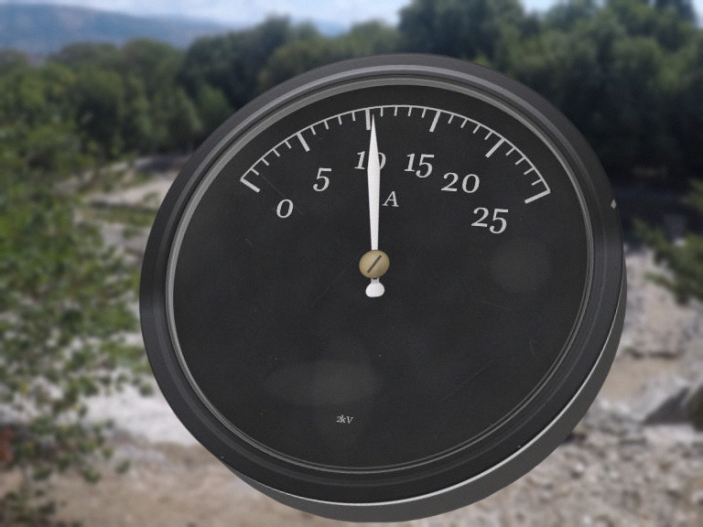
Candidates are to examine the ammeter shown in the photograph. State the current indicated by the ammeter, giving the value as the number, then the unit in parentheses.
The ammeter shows 10.5 (A)
